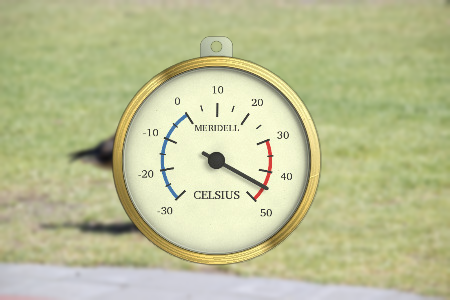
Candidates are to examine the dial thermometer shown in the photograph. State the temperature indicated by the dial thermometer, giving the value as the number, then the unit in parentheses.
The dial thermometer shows 45 (°C)
